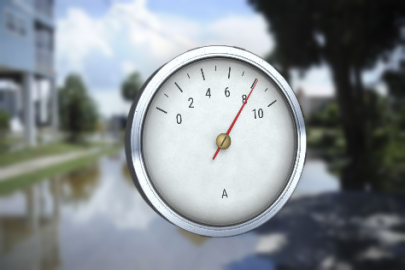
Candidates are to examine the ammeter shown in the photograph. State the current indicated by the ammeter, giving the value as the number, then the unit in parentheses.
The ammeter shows 8 (A)
